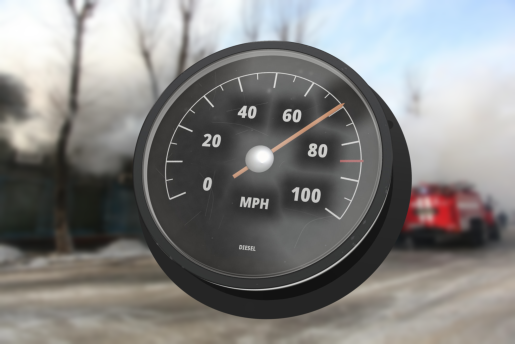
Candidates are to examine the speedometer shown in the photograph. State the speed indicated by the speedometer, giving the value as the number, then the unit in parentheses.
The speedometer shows 70 (mph)
